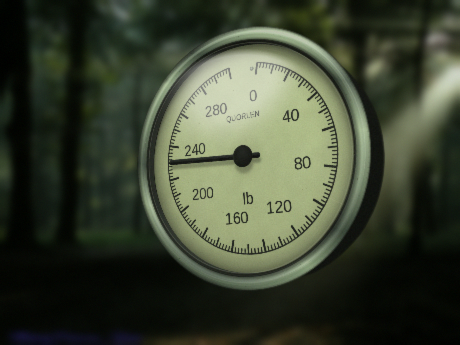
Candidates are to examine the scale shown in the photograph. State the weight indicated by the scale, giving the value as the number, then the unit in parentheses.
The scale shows 230 (lb)
